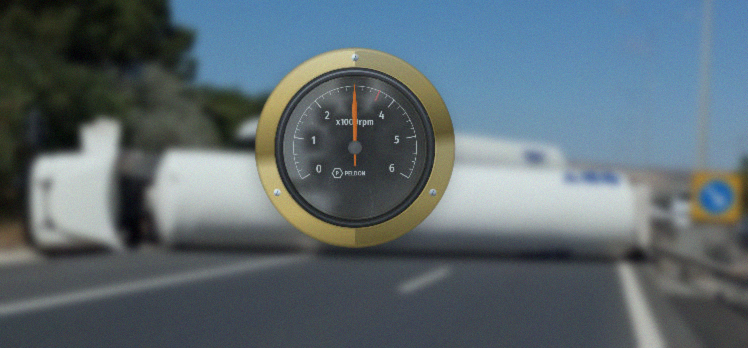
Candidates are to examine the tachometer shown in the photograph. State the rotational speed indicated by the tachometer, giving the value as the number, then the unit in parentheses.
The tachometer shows 3000 (rpm)
